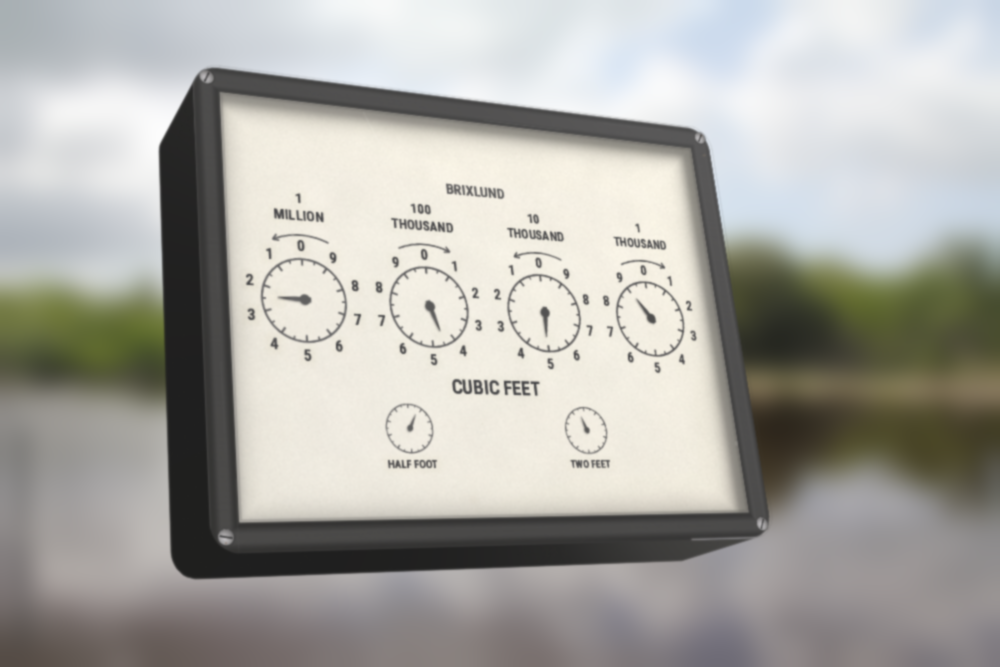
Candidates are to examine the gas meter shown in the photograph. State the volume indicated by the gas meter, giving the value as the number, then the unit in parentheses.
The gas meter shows 244900 (ft³)
